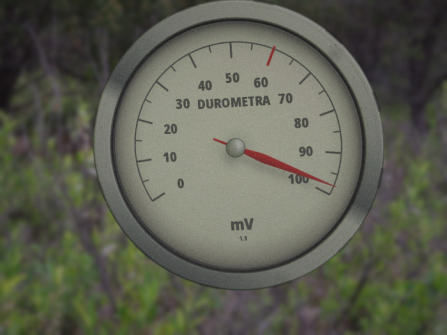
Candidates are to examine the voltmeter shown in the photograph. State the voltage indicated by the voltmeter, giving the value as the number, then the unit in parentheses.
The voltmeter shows 97.5 (mV)
